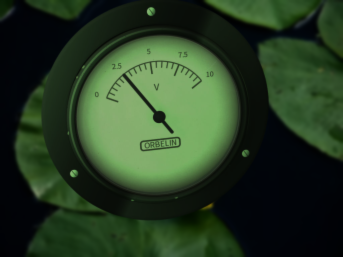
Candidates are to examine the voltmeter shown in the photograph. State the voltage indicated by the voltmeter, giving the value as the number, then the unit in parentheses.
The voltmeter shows 2.5 (V)
